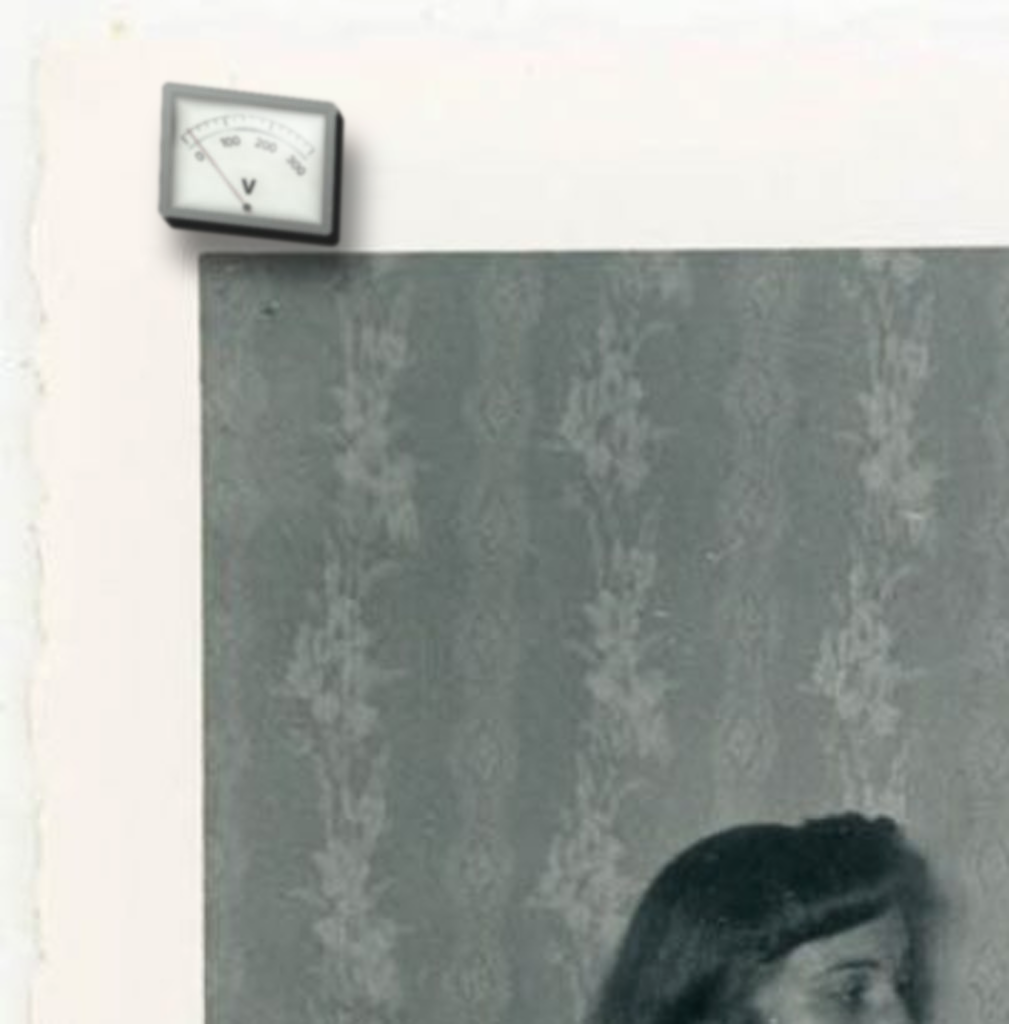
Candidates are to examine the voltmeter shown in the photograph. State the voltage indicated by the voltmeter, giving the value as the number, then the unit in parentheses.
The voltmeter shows 20 (V)
